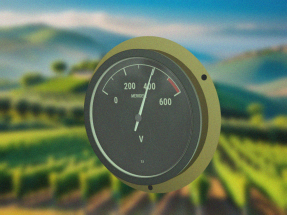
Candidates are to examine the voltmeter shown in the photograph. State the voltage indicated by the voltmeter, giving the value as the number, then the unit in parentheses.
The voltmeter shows 400 (V)
